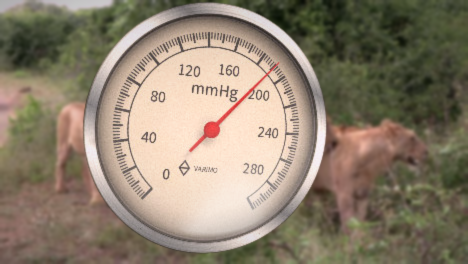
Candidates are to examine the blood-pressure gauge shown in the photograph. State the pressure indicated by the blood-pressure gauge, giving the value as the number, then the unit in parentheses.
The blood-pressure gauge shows 190 (mmHg)
